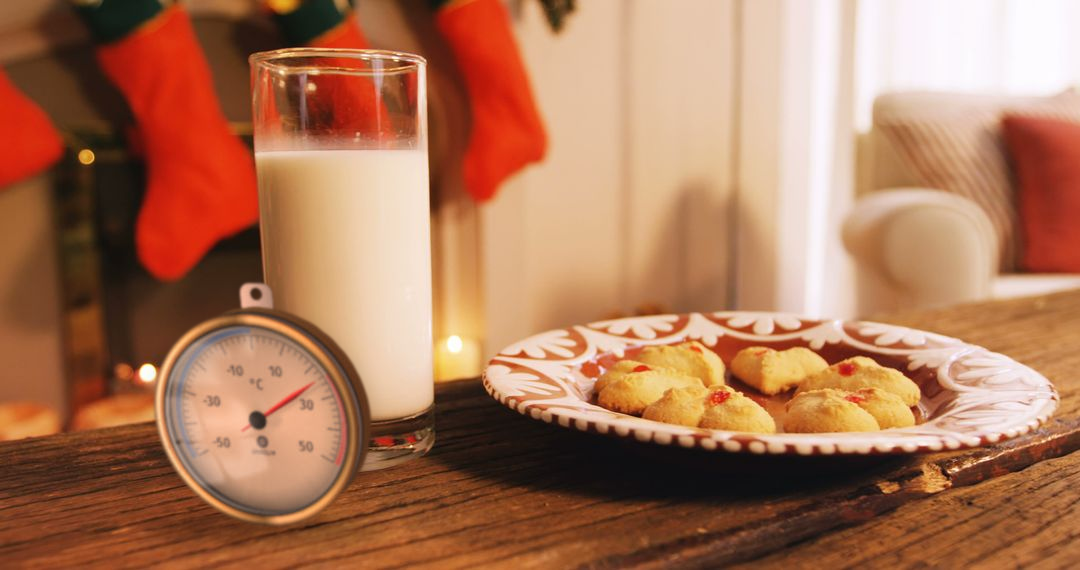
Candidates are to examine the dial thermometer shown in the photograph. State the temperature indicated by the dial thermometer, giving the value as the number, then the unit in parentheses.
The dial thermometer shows 24 (°C)
